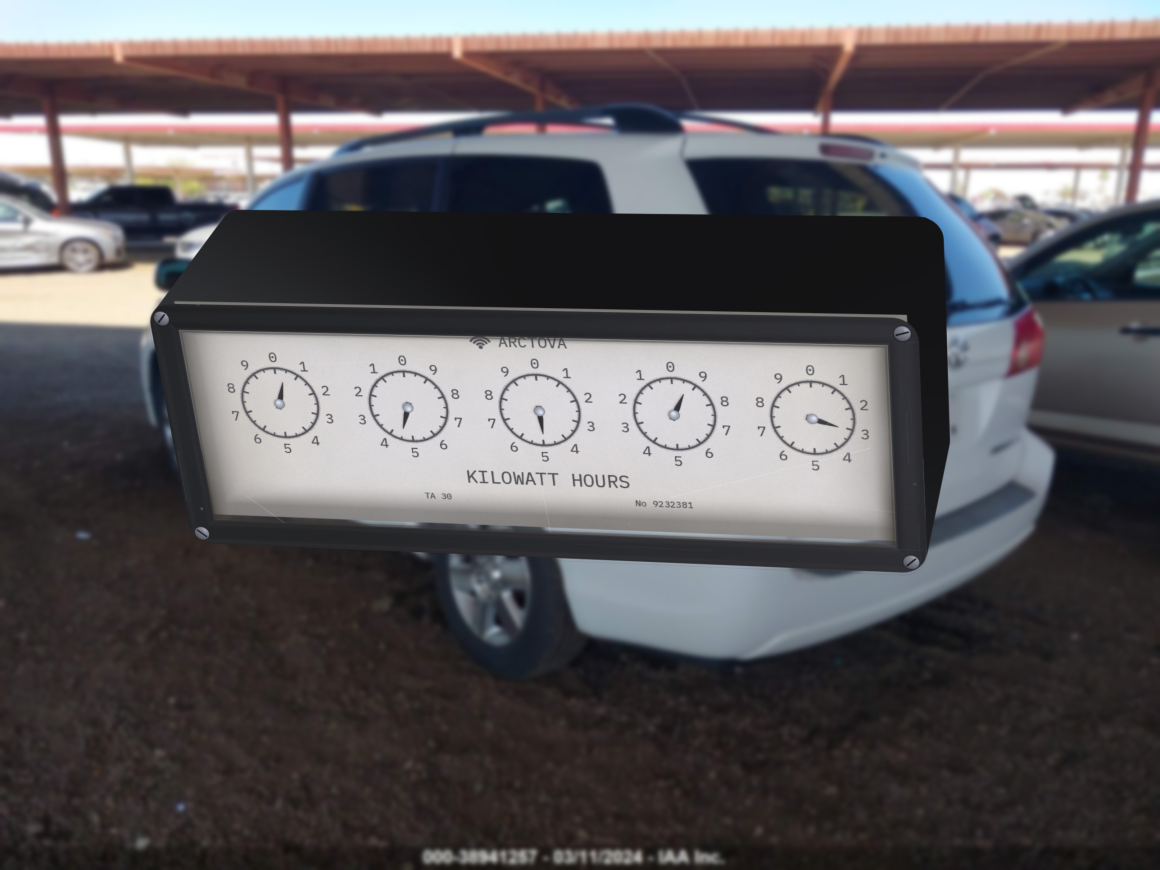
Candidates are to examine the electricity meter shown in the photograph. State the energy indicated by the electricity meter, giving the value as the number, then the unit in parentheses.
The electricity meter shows 4493 (kWh)
